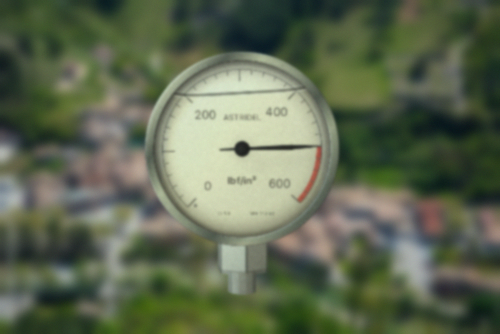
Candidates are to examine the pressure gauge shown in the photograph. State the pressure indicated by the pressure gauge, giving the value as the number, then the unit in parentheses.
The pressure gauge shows 500 (psi)
